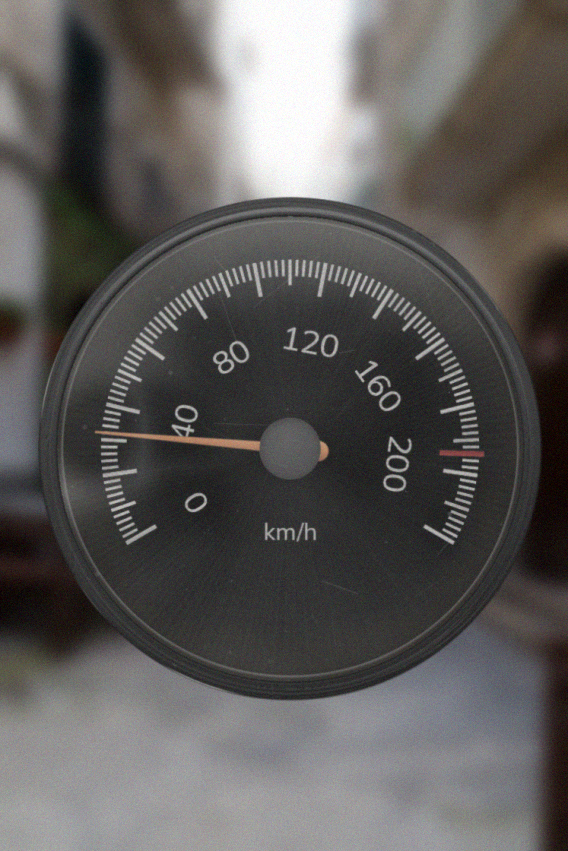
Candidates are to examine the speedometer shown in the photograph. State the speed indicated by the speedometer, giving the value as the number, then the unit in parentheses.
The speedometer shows 32 (km/h)
